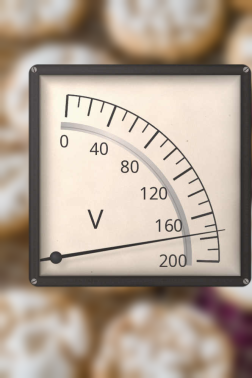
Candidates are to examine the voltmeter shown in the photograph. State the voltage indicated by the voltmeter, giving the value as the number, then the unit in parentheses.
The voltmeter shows 175 (V)
